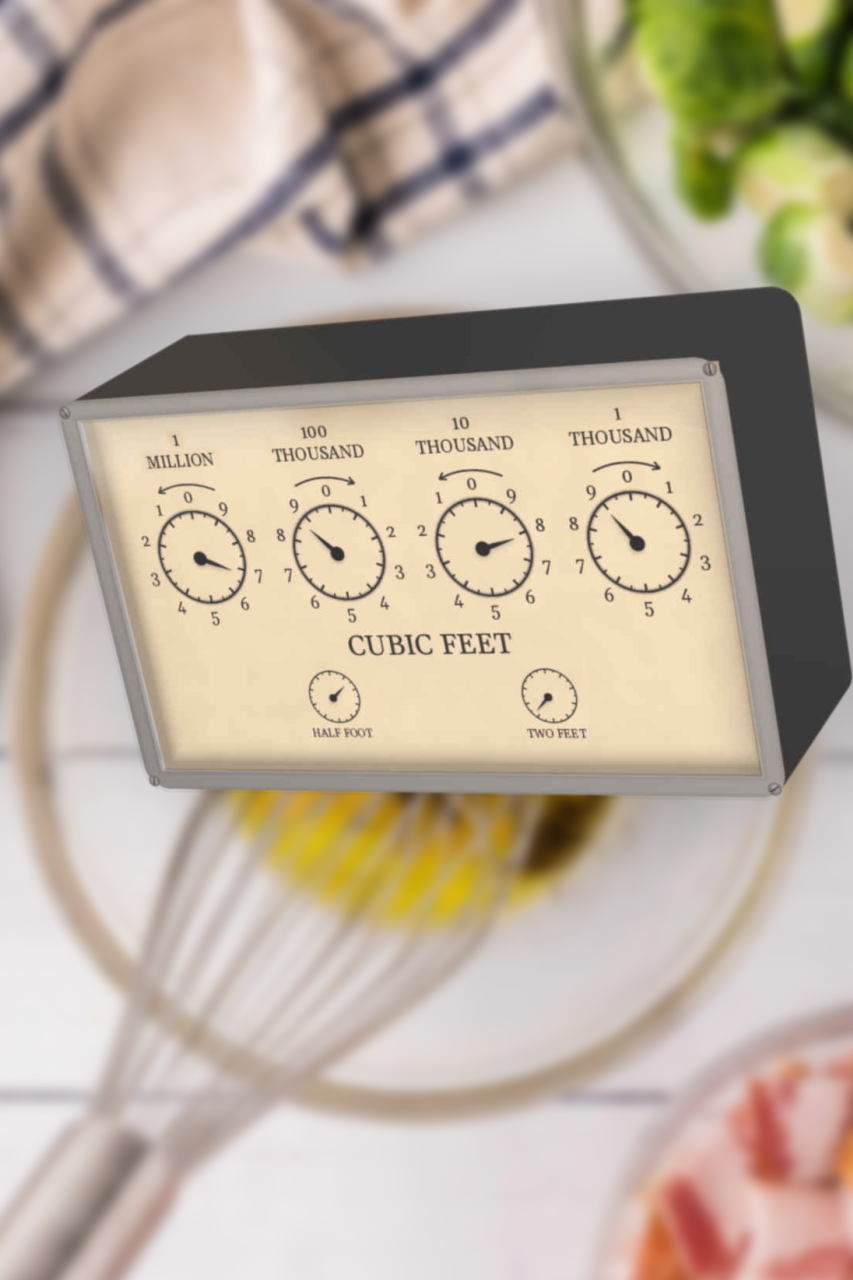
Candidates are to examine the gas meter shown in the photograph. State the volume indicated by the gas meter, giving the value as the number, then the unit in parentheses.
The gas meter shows 687900 (ft³)
